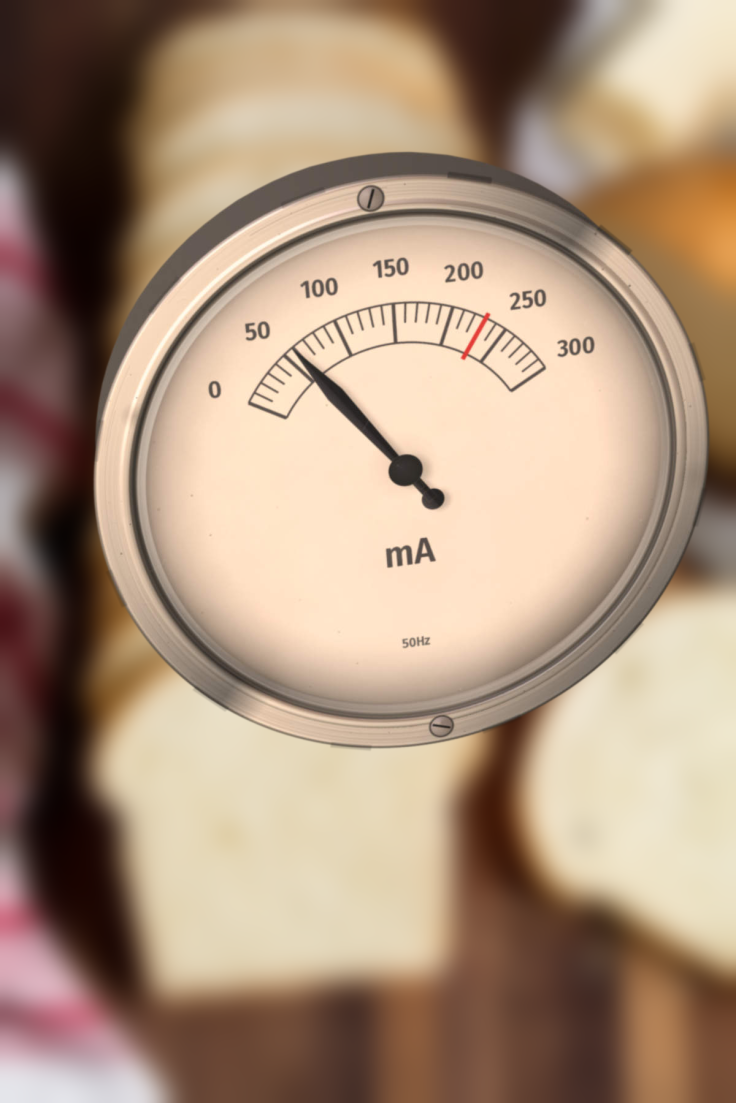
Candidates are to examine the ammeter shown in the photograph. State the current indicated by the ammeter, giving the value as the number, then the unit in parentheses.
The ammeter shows 60 (mA)
